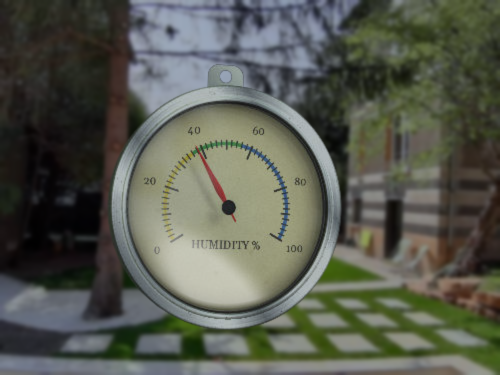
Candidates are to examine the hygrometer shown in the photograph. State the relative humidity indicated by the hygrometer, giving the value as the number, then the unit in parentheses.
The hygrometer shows 38 (%)
